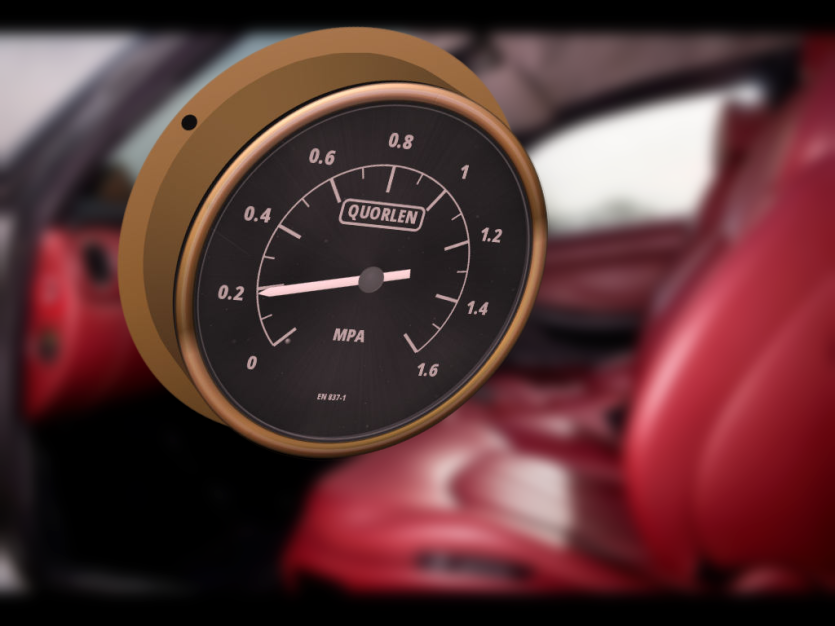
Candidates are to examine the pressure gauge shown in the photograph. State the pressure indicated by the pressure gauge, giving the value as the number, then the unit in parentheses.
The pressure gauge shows 0.2 (MPa)
